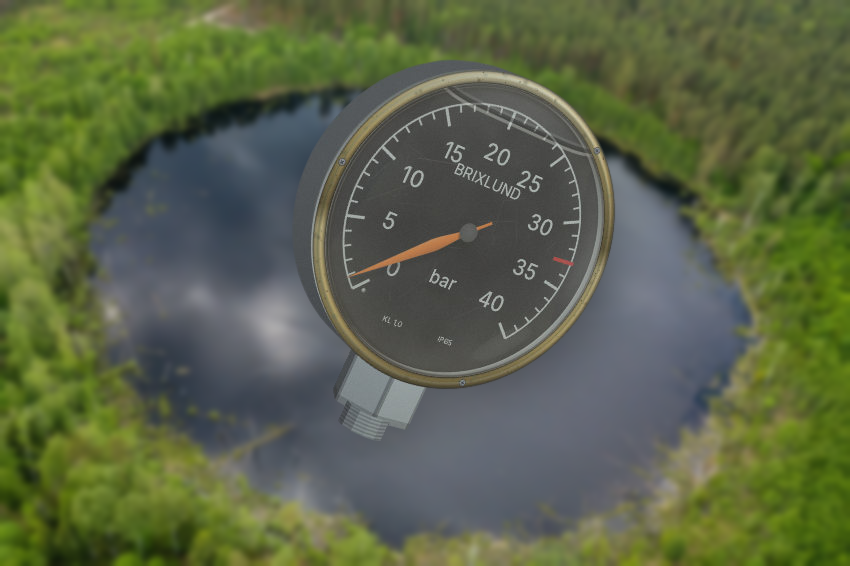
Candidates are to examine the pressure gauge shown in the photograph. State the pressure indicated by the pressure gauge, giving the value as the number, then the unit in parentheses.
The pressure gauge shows 1 (bar)
